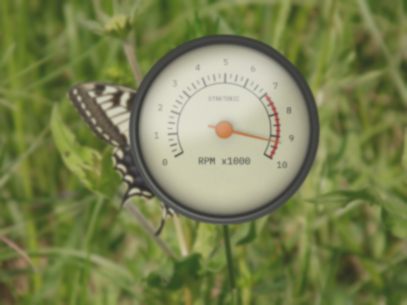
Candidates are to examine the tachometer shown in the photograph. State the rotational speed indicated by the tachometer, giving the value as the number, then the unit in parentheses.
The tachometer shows 9250 (rpm)
